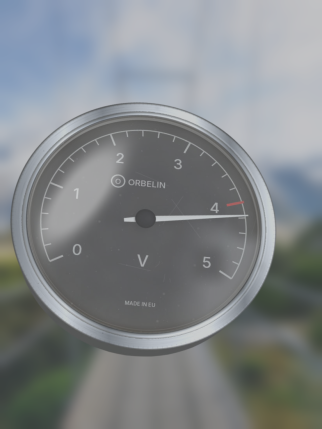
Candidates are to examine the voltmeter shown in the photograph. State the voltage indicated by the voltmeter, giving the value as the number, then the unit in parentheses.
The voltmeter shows 4.2 (V)
